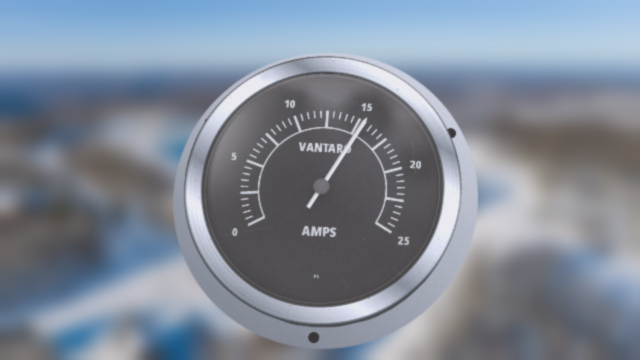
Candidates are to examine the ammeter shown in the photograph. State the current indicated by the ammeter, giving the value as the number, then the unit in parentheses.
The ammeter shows 15.5 (A)
